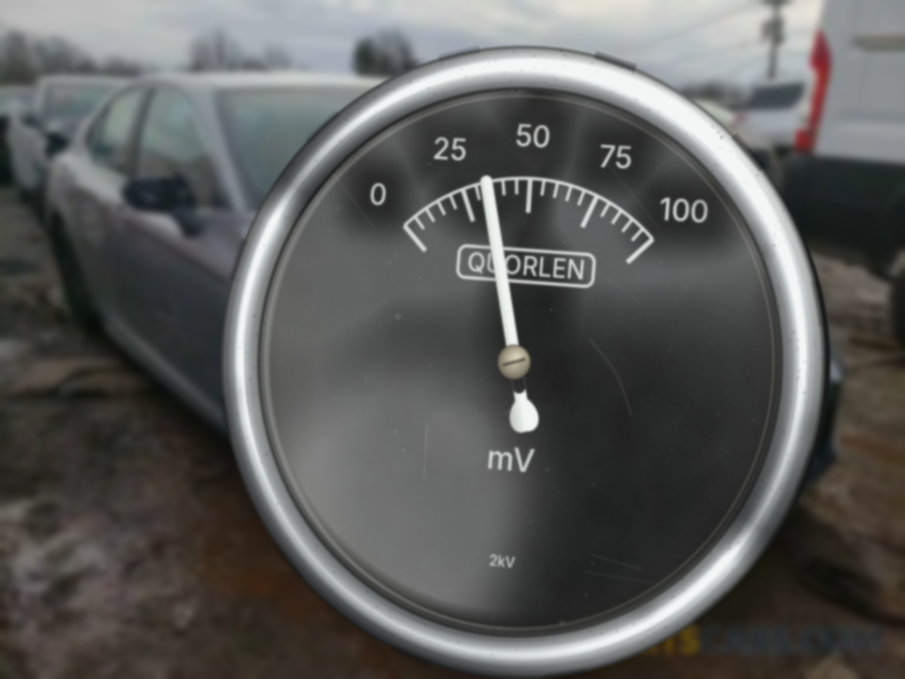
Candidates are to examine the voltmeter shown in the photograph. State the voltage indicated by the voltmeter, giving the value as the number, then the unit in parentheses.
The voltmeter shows 35 (mV)
